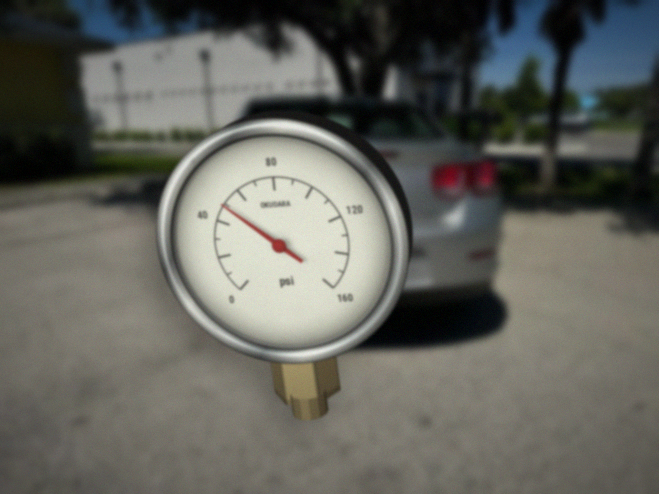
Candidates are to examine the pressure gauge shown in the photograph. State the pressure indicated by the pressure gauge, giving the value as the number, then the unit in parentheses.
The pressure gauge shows 50 (psi)
